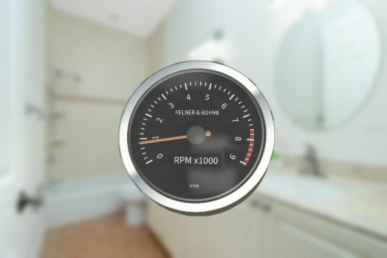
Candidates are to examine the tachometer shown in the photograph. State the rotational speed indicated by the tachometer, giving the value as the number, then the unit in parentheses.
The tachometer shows 800 (rpm)
